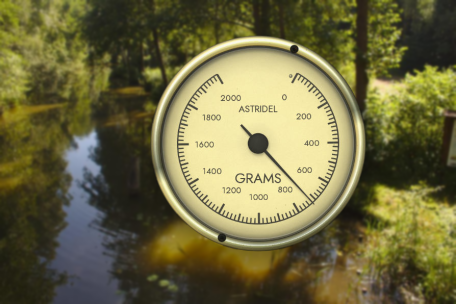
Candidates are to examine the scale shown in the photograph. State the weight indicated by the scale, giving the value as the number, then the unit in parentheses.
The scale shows 720 (g)
